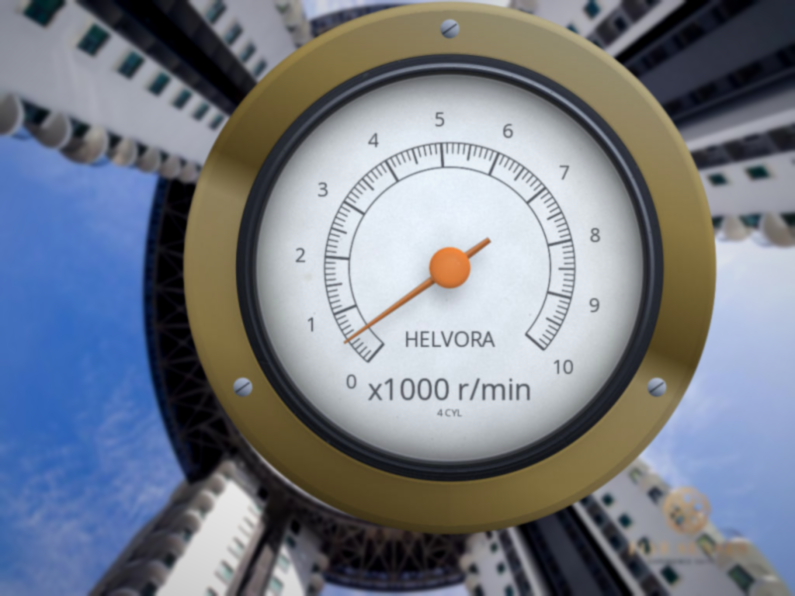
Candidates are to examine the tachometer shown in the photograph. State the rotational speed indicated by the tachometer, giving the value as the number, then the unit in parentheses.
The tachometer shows 500 (rpm)
